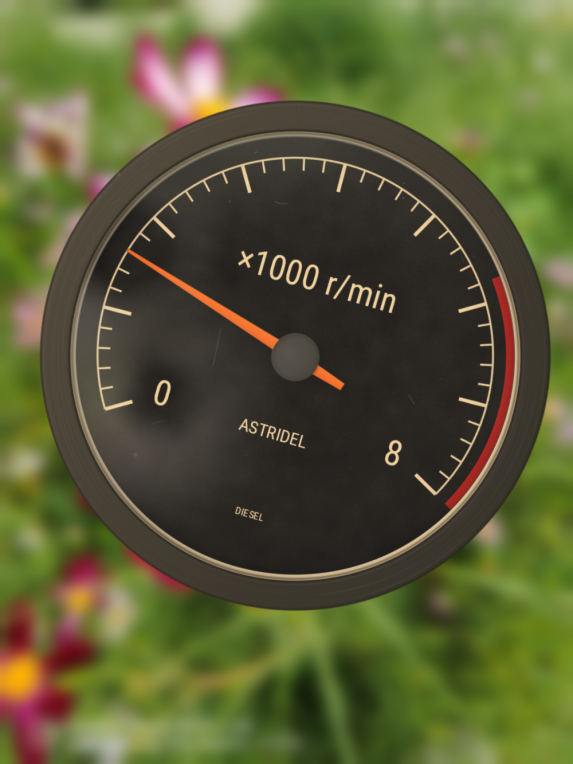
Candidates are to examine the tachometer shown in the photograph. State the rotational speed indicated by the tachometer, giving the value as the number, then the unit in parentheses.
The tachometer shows 1600 (rpm)
